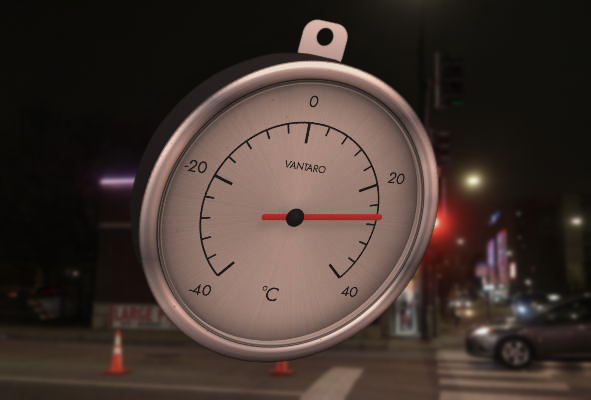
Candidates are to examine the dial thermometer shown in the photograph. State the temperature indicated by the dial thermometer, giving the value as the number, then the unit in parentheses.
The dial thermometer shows 26 (°C)
